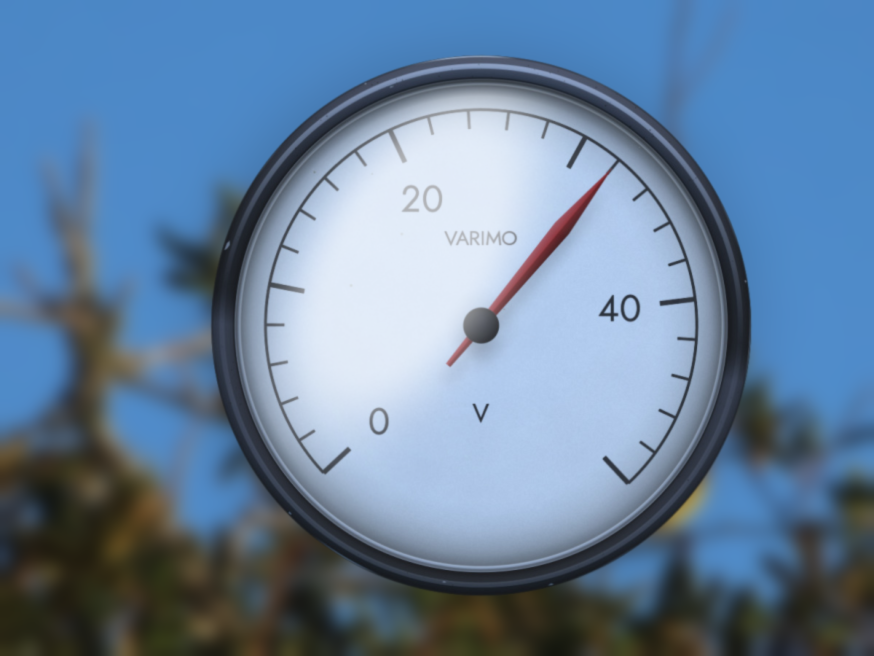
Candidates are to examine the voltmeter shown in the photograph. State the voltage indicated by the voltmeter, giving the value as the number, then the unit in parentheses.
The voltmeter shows 32 (V)
